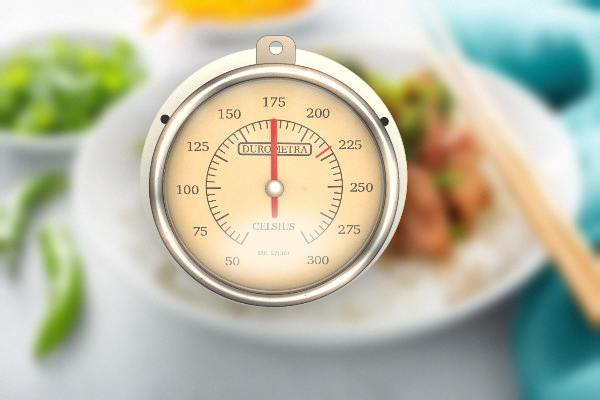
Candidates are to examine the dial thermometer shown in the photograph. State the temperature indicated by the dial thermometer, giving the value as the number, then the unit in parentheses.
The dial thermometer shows 175 (°C)
